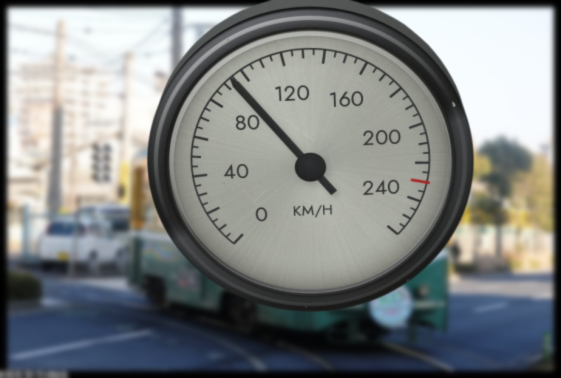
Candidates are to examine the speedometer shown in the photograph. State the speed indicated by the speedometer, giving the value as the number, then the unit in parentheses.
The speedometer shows 95 (km/h)
